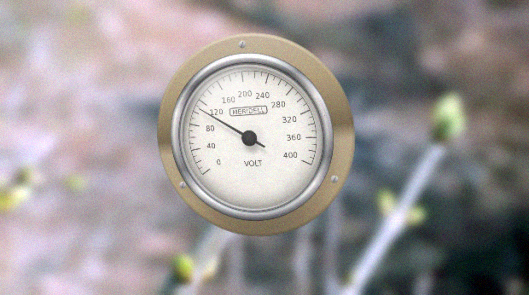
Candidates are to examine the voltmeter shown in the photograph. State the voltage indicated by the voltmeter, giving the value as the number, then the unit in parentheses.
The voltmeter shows 110 (V)
